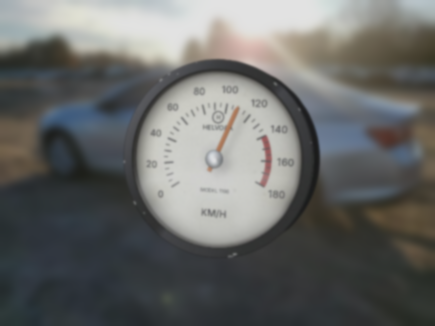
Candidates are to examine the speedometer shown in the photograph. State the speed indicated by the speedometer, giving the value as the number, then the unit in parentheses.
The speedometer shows 110 (km/h)
